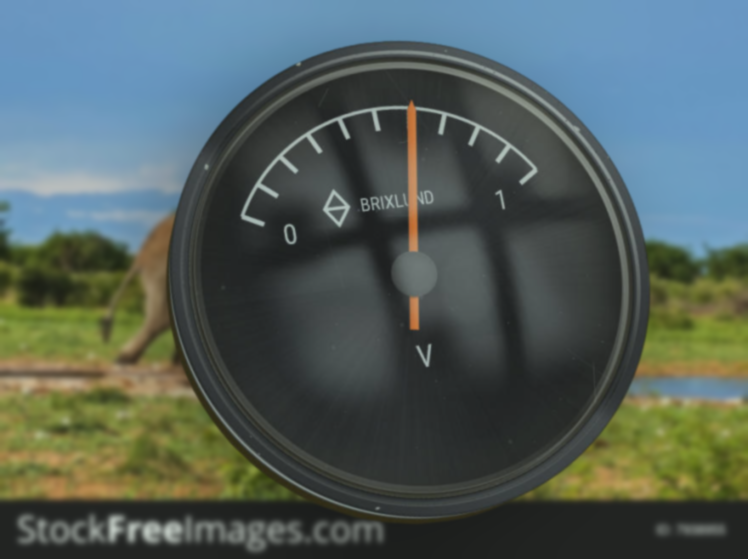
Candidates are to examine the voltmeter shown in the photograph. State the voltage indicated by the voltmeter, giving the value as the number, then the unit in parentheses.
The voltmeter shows 0.6 (V)
